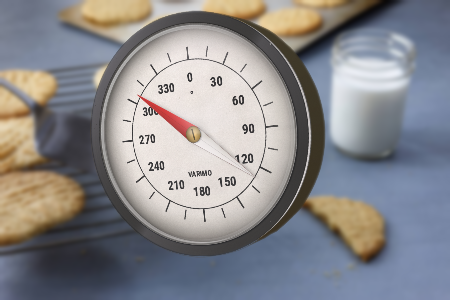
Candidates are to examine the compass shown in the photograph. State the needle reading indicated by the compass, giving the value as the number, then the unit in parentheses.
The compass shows 307.5 (°)
